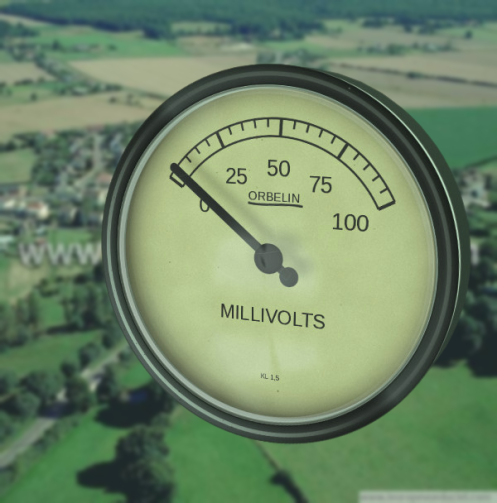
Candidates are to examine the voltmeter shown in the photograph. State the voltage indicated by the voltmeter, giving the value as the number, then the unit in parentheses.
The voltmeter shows 5 (mV)
